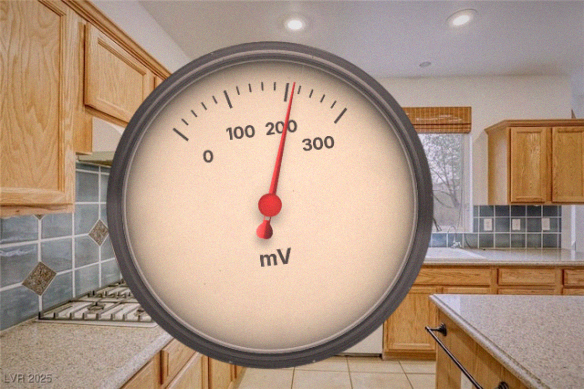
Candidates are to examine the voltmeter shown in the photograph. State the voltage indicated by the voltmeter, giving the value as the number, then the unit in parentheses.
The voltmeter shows 210 (mV)
